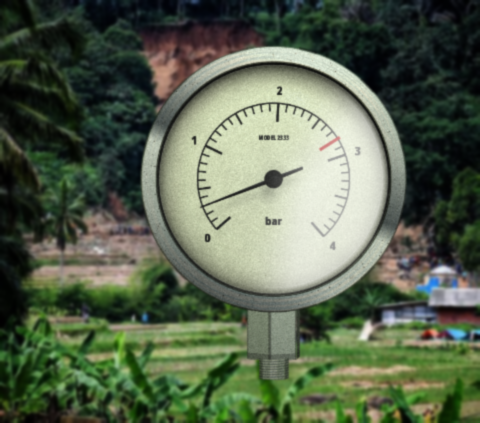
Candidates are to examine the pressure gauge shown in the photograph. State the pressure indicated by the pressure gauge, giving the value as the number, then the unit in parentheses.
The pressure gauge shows 0.3 (bar)
